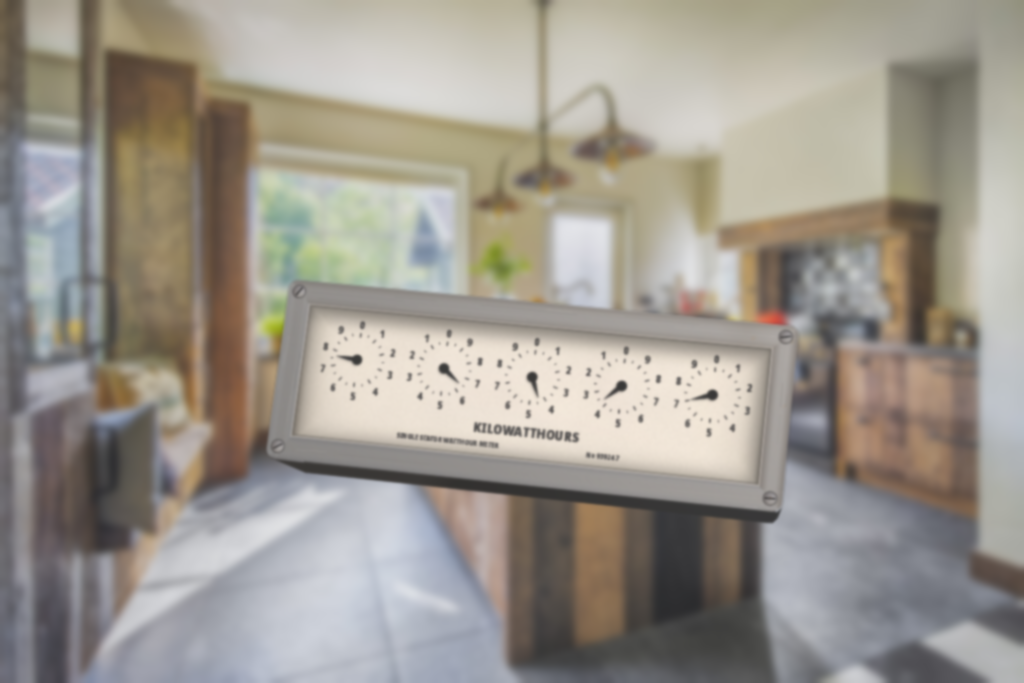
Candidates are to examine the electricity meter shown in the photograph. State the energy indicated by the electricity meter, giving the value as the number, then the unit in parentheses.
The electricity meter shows 76437 (kWh)
